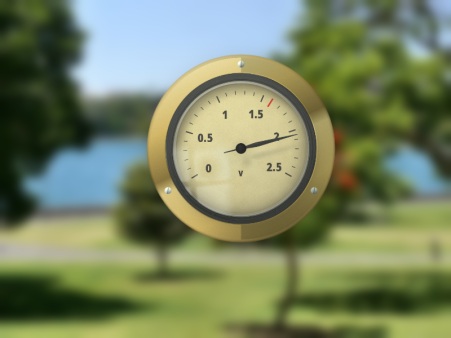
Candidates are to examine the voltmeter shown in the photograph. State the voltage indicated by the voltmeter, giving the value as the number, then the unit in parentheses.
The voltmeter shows 2.05 (V)
